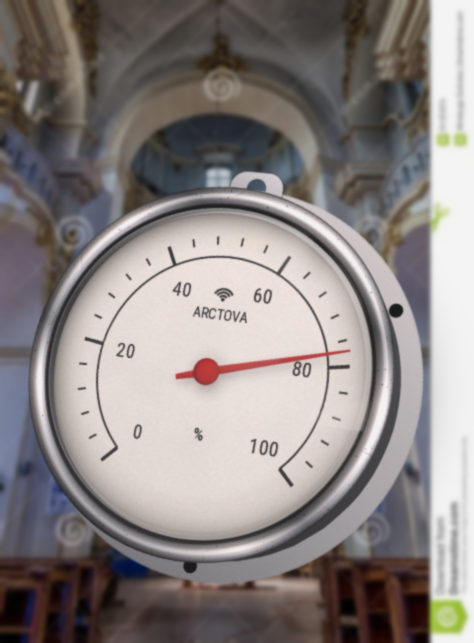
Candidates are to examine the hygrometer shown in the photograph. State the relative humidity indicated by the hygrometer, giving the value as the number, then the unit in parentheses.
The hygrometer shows 78 (%)
